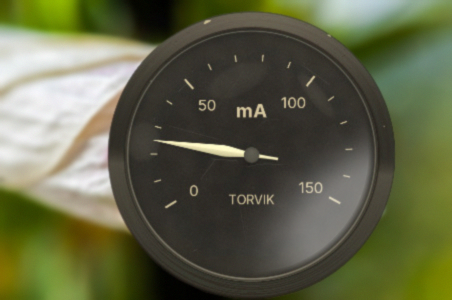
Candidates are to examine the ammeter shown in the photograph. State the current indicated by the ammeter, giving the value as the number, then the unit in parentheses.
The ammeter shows 25 (mA)
